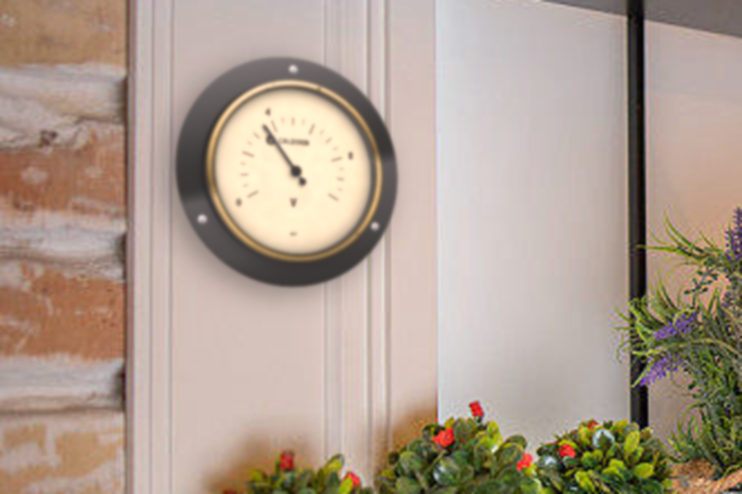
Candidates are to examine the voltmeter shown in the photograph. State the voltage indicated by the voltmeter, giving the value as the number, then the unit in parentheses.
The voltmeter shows 3.5 (V)
